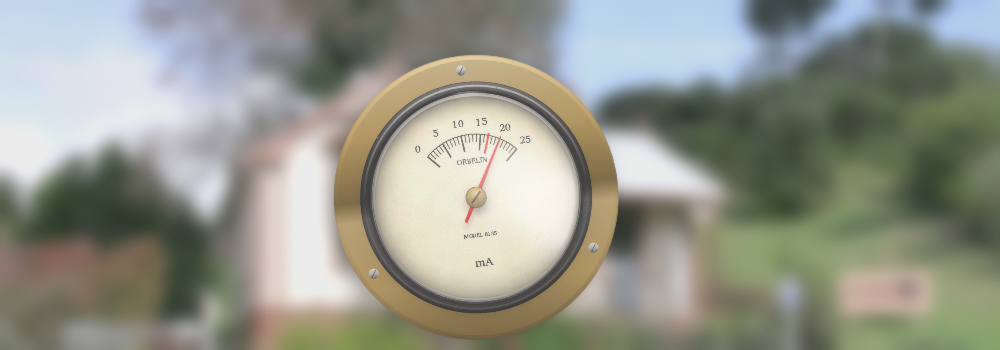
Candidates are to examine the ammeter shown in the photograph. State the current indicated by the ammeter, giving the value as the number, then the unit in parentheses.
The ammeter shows 20 (mA)
